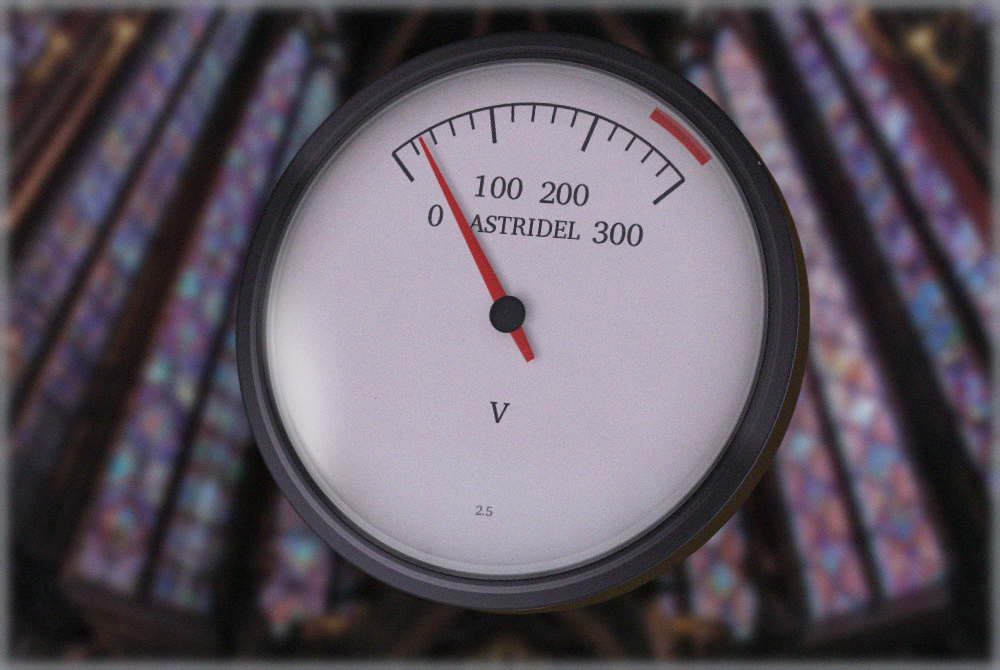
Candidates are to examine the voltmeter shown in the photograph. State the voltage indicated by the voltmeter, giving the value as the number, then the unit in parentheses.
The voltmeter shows 30 (V)
